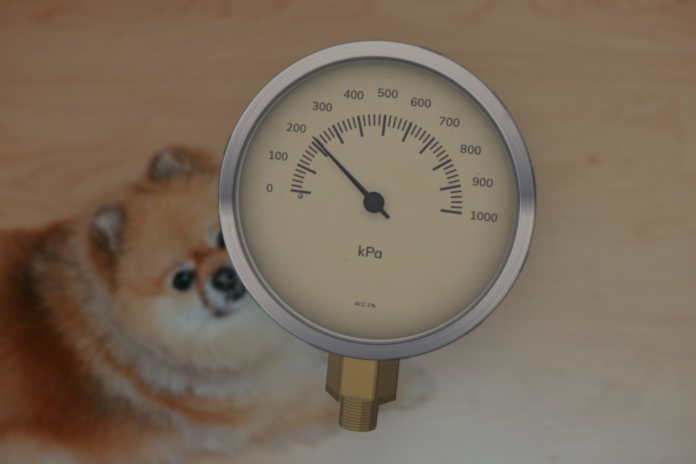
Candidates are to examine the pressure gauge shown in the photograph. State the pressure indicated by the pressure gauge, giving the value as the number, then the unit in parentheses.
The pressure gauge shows 220 (kPa)
